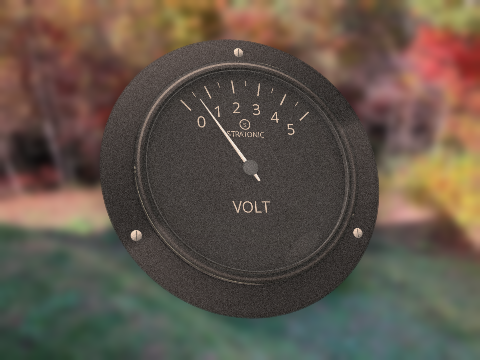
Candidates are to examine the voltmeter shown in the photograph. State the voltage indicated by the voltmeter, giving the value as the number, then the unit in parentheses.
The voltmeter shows 0.5 (V)
